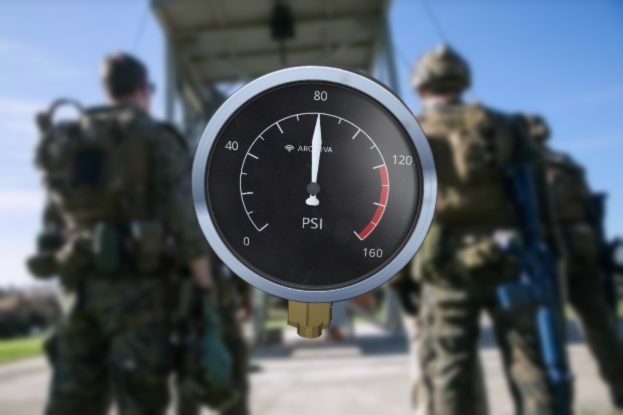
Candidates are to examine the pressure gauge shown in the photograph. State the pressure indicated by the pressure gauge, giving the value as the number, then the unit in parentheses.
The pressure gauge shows 80 (psi)
